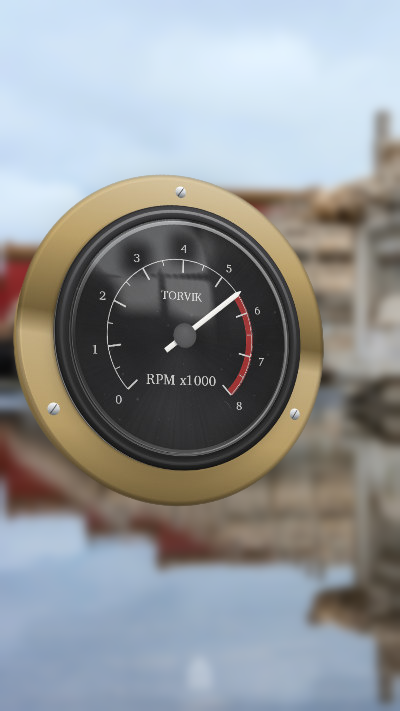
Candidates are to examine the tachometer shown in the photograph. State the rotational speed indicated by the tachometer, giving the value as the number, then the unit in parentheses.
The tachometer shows 5500 (rpm)
